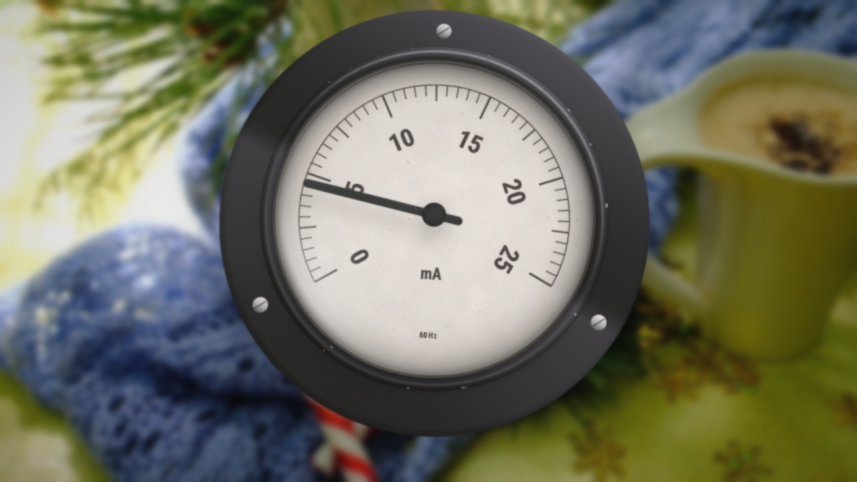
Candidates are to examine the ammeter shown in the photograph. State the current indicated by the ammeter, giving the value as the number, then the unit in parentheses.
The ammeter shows 4.5 (mA)
